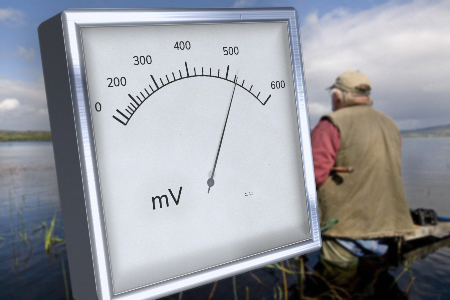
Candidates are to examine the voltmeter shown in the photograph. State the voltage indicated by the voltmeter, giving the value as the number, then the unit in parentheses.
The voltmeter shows 520 (mV)
